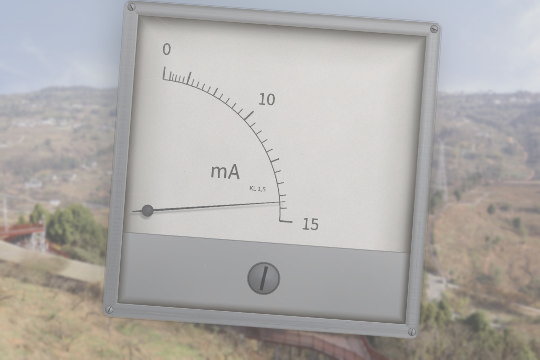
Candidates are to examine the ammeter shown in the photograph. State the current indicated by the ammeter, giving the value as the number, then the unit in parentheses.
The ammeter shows 14.25 (mA)
